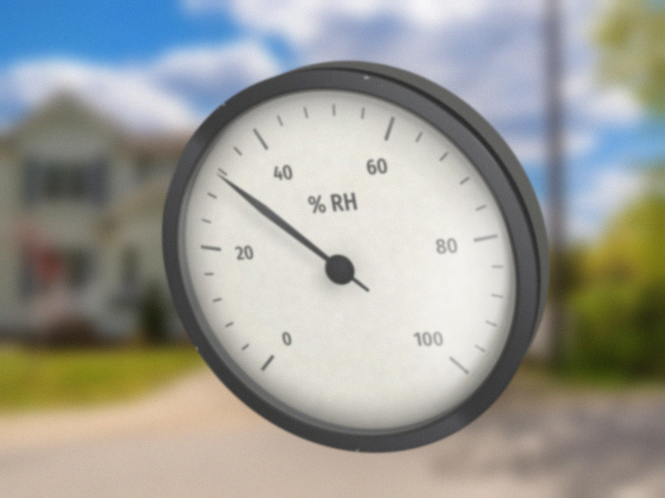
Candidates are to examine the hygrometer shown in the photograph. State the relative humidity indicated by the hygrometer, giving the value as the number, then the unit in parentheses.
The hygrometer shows 32 (%)
